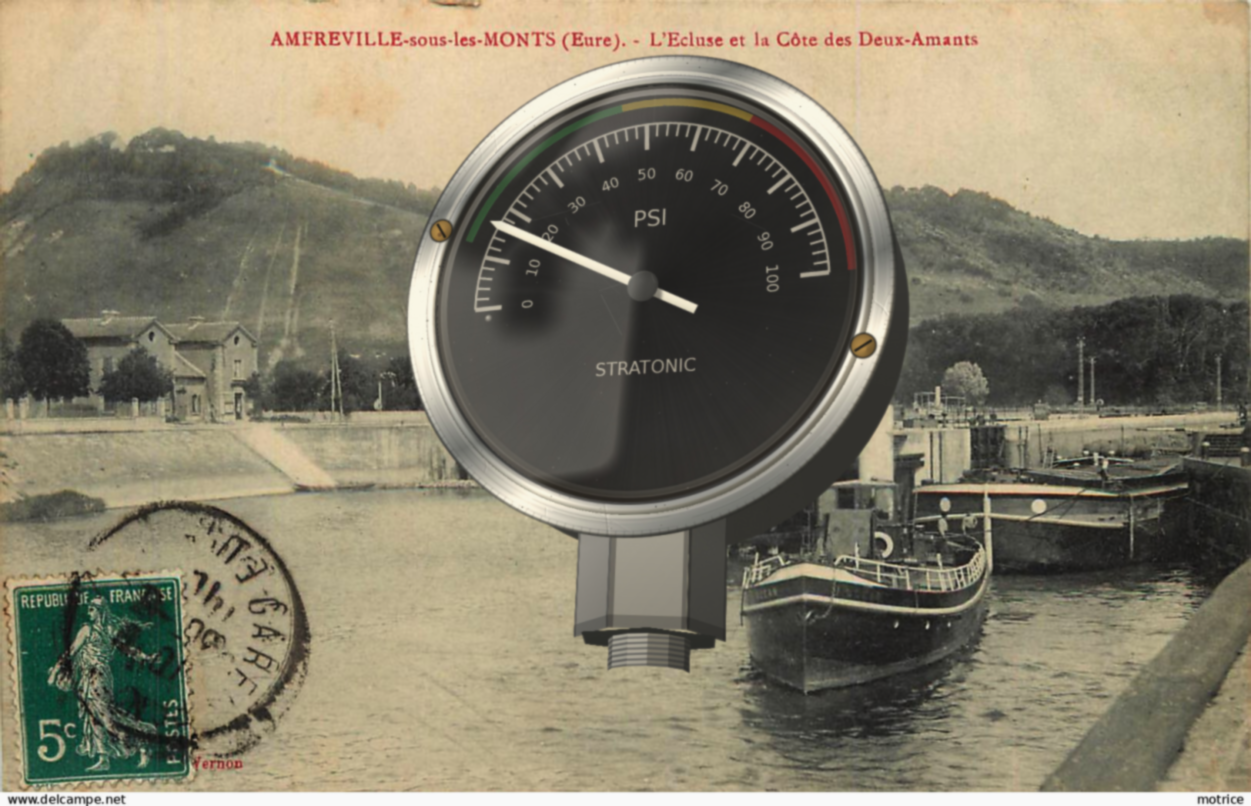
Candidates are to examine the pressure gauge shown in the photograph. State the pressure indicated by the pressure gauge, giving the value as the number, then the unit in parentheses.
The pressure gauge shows 16 (psi)
